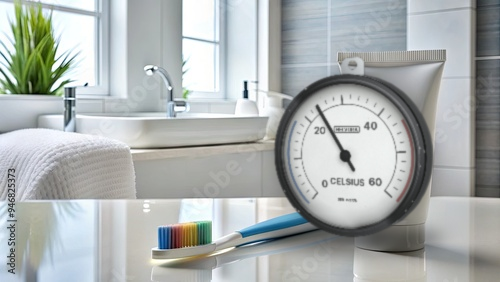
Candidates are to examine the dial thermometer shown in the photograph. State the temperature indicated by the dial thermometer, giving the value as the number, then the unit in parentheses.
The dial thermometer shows 24 (°C)
